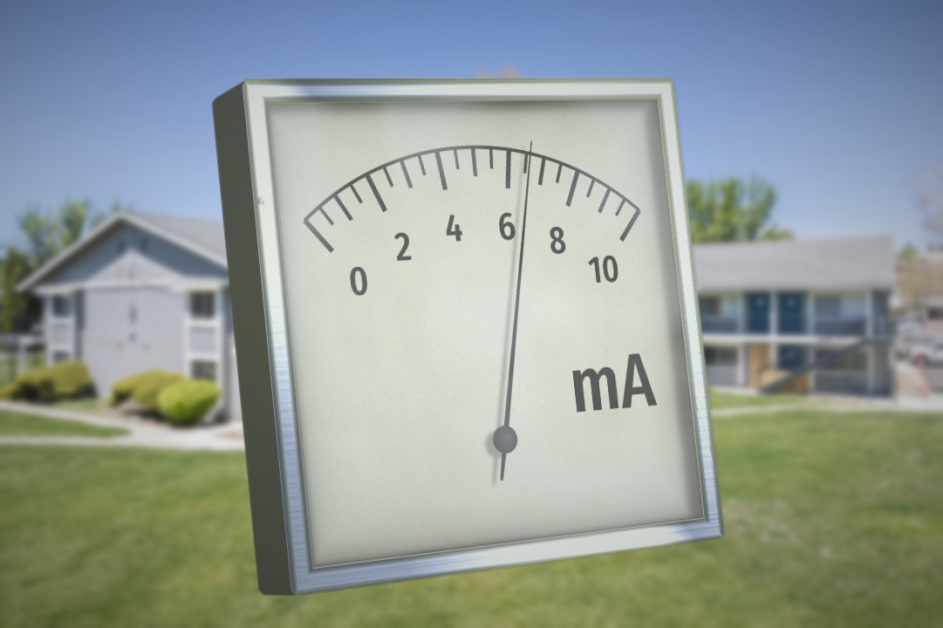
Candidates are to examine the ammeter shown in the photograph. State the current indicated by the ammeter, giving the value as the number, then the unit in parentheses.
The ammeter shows 6.5 (mA)
